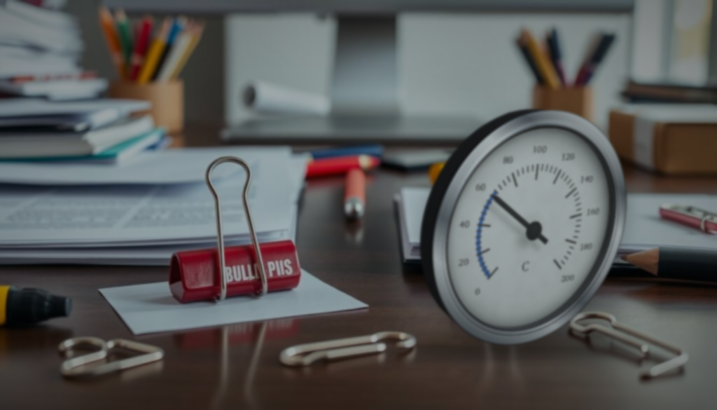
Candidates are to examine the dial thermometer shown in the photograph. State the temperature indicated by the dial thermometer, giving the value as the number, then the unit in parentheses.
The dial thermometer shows 60 (°C)
